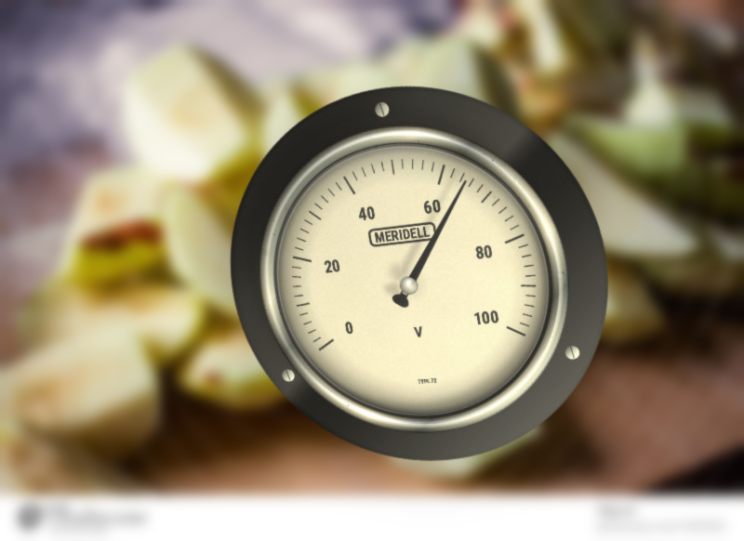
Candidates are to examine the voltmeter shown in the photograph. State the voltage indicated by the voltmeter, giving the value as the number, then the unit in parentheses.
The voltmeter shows 65 (V)
